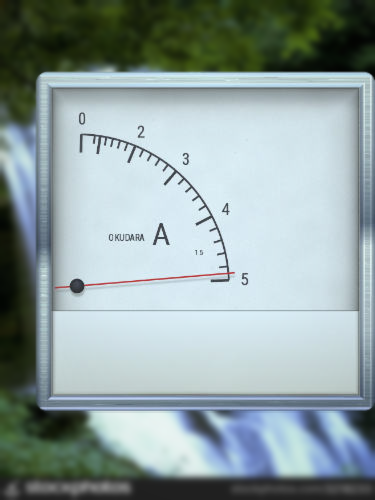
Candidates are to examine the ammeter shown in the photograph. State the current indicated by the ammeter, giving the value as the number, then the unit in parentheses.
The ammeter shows 4.9 (A)
